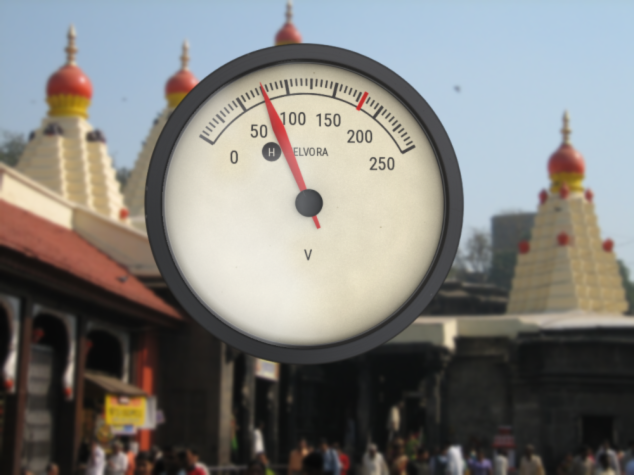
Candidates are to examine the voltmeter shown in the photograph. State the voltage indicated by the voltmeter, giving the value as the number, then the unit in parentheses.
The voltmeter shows 75 (V)
